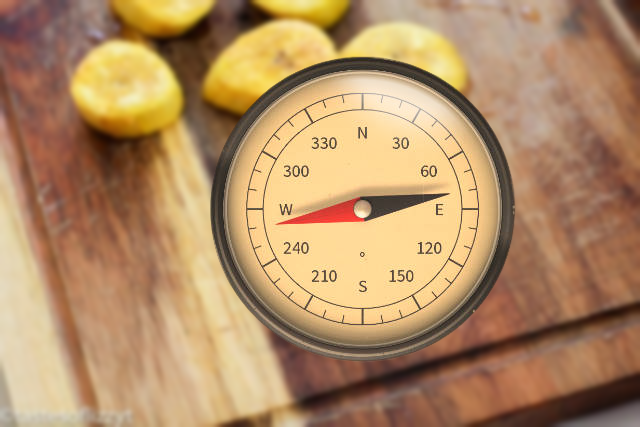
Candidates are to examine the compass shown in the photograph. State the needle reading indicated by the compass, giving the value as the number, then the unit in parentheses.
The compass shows 260 (°)
